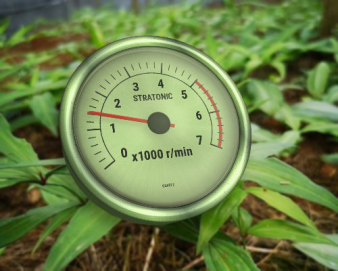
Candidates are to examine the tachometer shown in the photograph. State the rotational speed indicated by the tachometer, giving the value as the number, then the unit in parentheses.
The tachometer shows 1400 (rpm)
